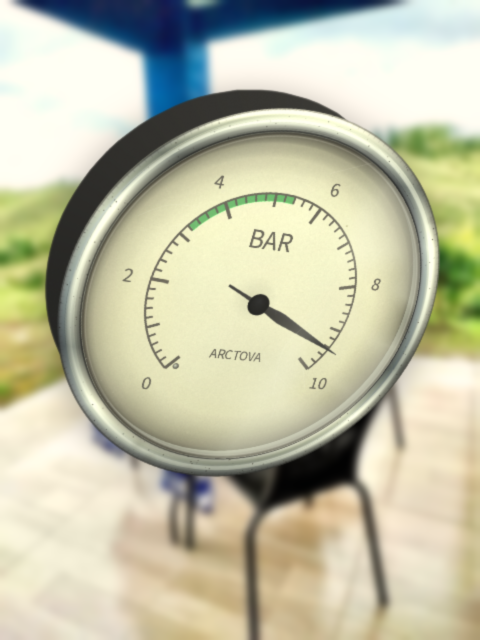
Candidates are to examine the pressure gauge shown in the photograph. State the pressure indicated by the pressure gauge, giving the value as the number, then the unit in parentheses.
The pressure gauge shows 9.4 (bar)
